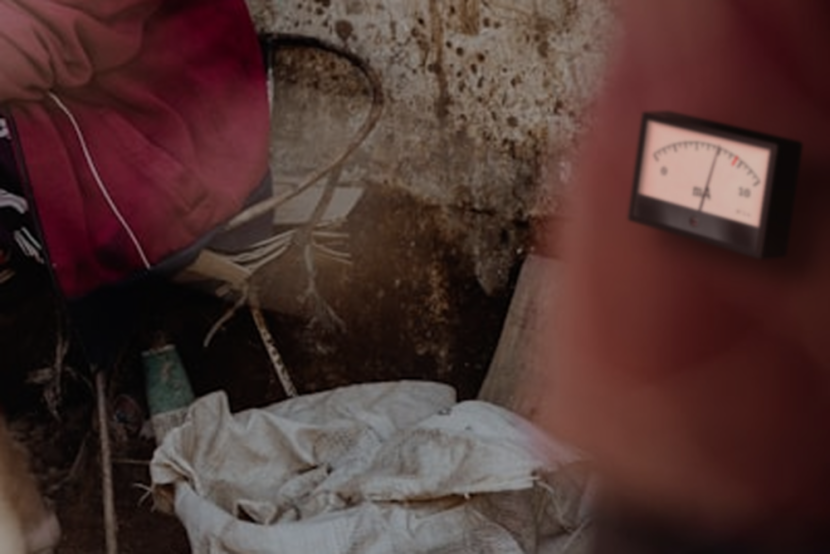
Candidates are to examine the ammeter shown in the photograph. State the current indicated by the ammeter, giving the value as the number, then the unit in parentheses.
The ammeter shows 6 (mA)
